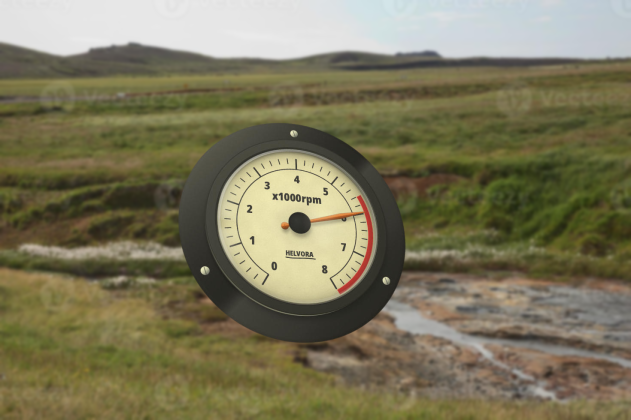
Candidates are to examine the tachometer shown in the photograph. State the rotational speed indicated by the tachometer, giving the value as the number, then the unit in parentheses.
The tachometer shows 6000 (rpm)
